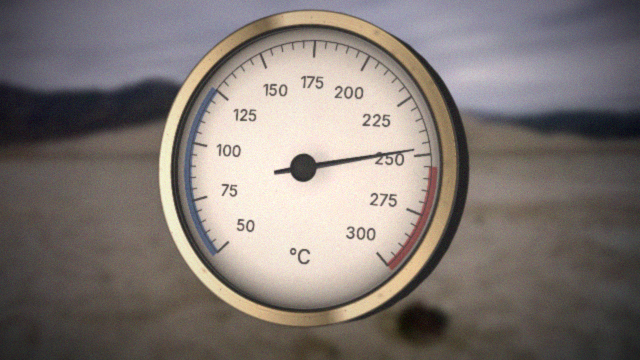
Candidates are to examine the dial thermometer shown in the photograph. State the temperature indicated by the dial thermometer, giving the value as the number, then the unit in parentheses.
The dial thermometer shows 247.5 (°C)
